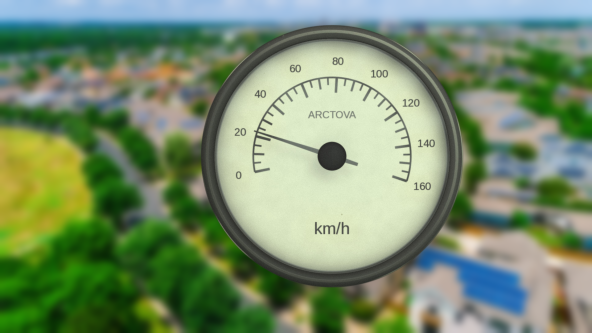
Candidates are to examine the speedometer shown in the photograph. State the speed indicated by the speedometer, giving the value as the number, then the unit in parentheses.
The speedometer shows 22.5 (km/h)
